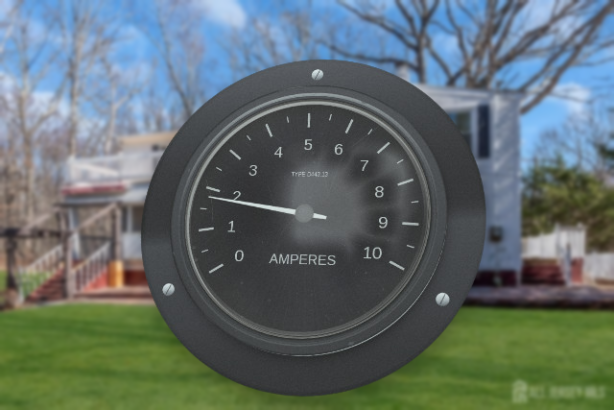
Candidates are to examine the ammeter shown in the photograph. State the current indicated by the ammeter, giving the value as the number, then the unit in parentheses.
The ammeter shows 1.75 (A)
